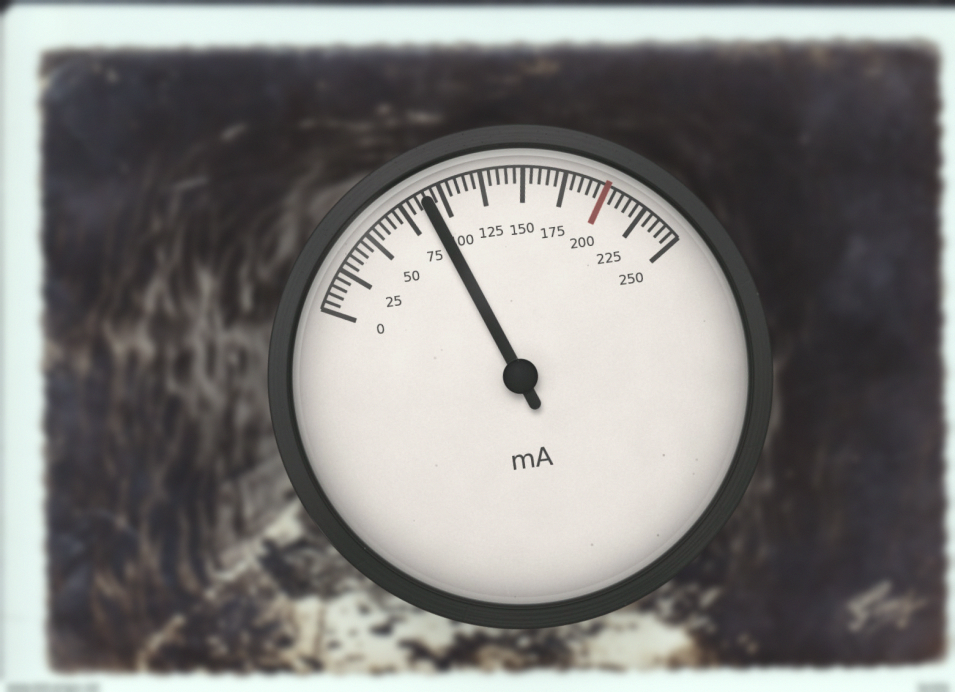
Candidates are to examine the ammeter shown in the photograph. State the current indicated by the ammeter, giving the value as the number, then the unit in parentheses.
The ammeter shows 90 (mA)
